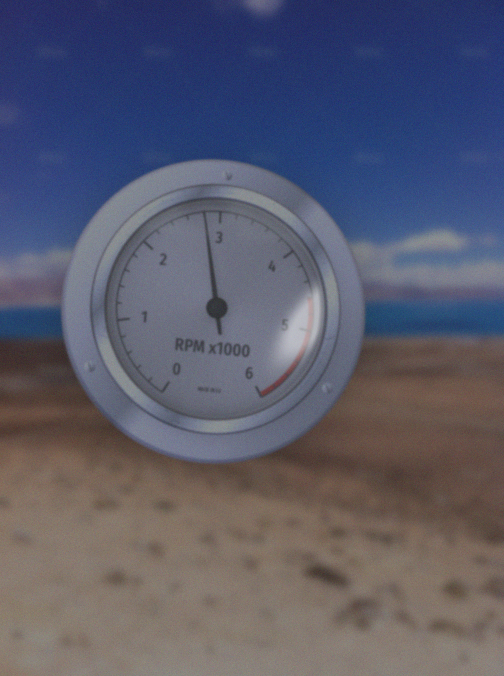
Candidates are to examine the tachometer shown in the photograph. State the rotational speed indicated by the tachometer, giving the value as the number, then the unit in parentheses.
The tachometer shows 2800 (rpm)
